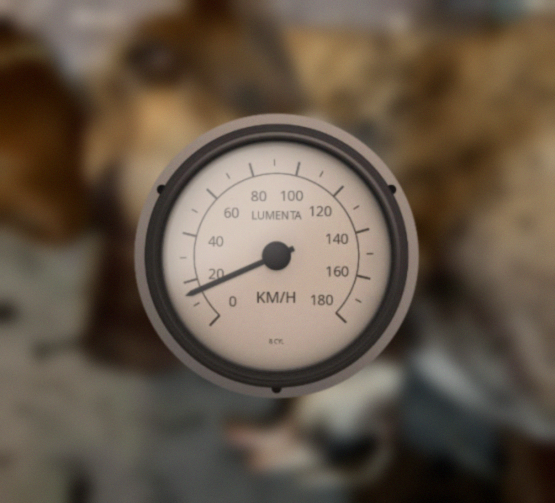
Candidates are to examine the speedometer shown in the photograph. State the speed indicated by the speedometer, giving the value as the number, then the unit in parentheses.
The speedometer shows 15 (km/h)
